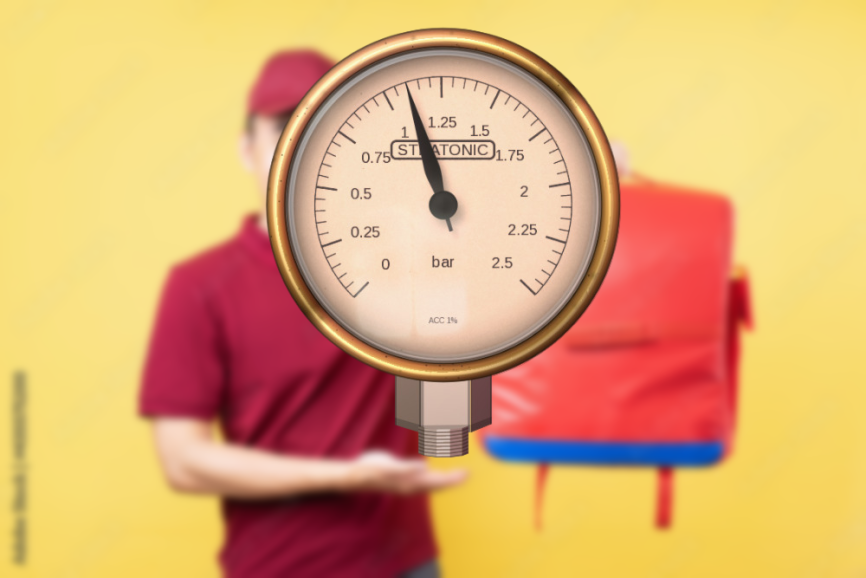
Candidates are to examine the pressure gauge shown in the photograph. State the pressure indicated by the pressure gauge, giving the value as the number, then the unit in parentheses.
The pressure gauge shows 1.1 (bar)
